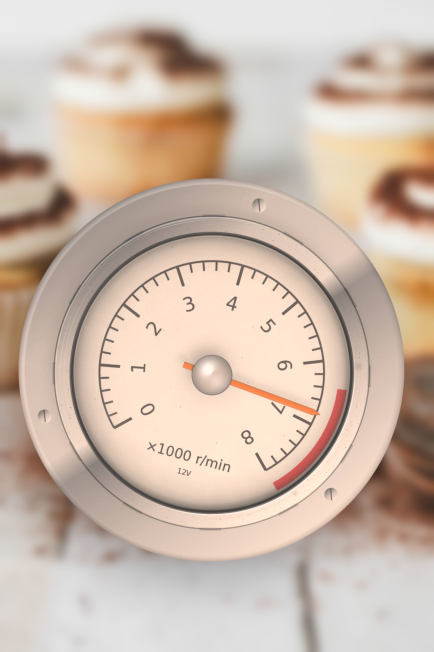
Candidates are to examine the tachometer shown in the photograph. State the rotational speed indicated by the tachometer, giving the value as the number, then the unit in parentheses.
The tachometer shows 6800 (rpm)
